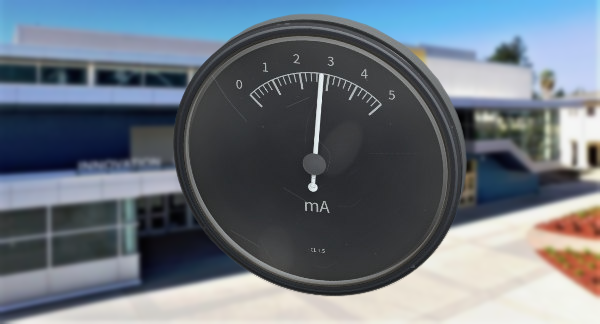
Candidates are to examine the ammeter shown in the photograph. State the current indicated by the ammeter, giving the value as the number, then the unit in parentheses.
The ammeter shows 2.8 (mA)
